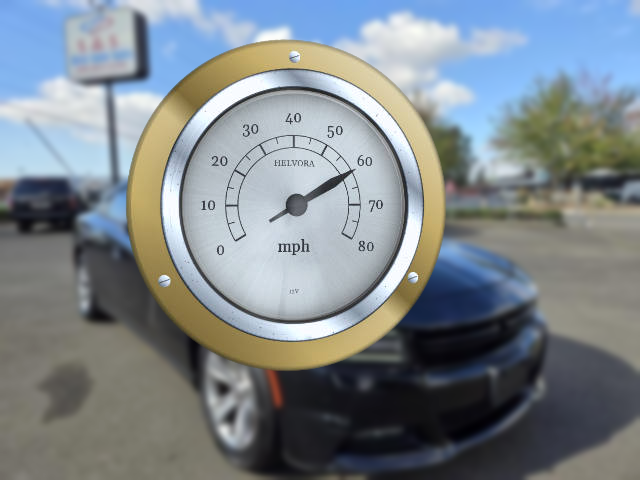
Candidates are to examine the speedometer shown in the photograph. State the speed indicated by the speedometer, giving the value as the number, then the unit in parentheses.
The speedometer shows 60 (mph)
